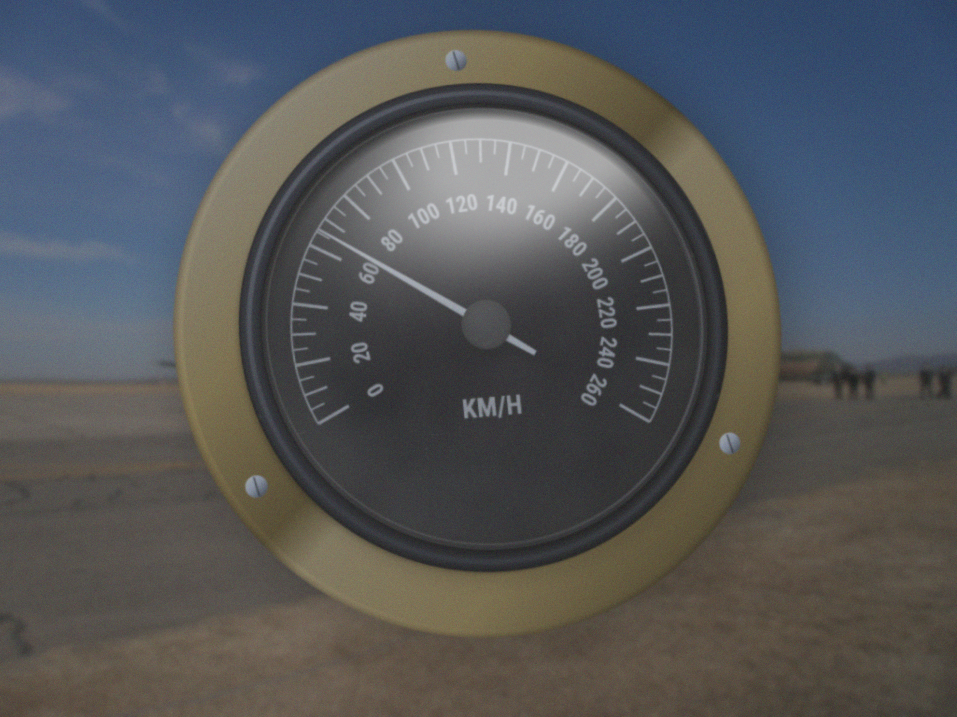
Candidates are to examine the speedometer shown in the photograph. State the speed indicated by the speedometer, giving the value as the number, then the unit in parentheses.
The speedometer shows 65 (km/h)
